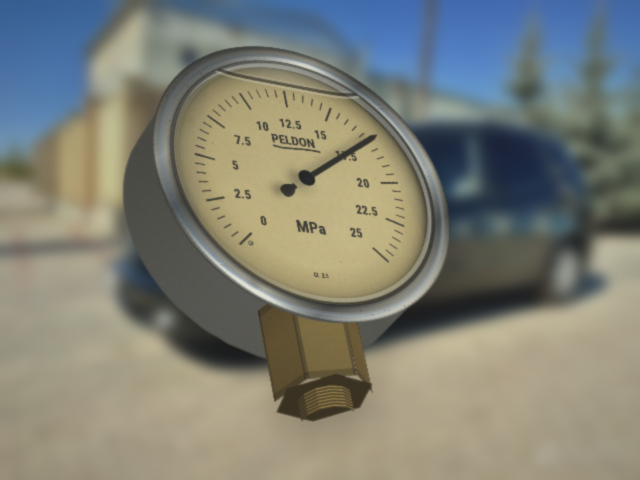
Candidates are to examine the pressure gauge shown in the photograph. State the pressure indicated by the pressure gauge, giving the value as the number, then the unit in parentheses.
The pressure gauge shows 17.5 (MPa)
